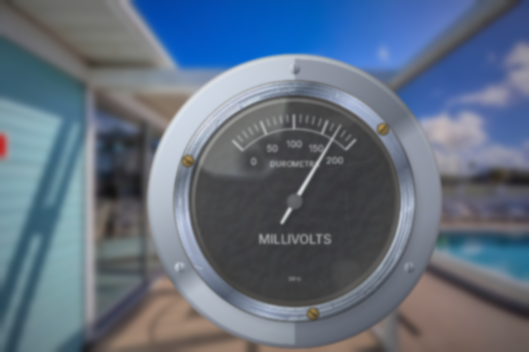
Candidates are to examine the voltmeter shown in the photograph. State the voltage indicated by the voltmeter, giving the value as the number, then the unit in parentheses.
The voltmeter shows 170 (mV)
